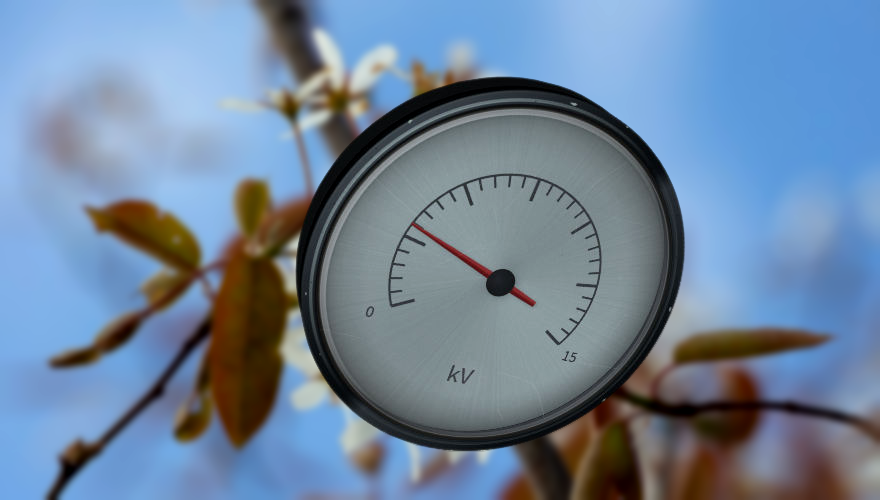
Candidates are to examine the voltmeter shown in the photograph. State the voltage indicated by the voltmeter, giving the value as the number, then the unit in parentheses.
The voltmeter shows 3 (kV)
